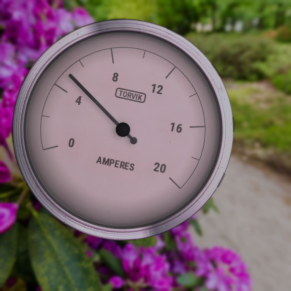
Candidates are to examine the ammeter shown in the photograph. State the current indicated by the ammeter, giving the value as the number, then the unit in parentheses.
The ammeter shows 5 (A)
